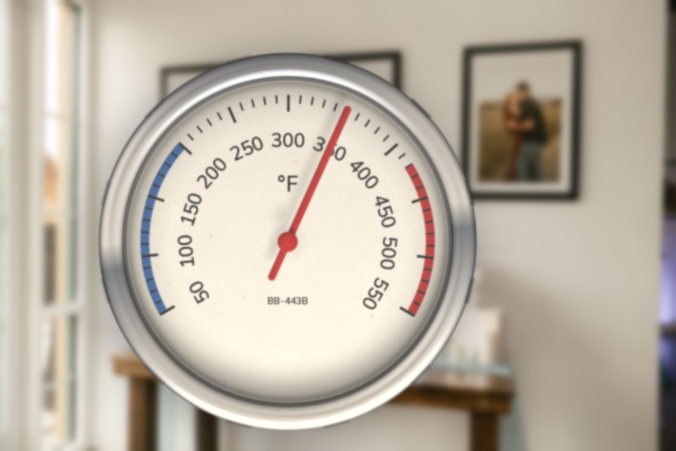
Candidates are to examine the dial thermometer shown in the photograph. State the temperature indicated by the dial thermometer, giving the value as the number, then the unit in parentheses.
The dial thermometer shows 350 (°F)
